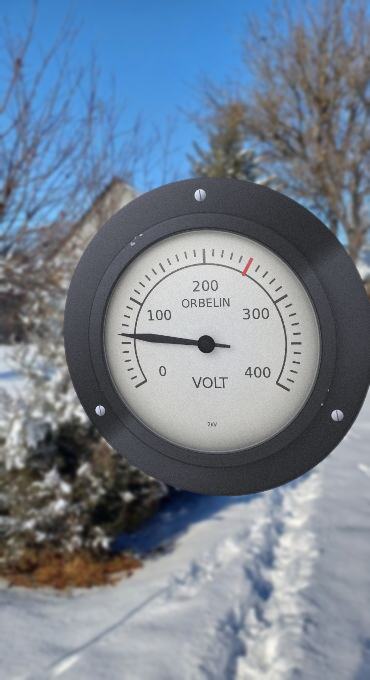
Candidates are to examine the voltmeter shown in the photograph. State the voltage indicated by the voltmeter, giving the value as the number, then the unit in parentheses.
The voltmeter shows 60 (V)
